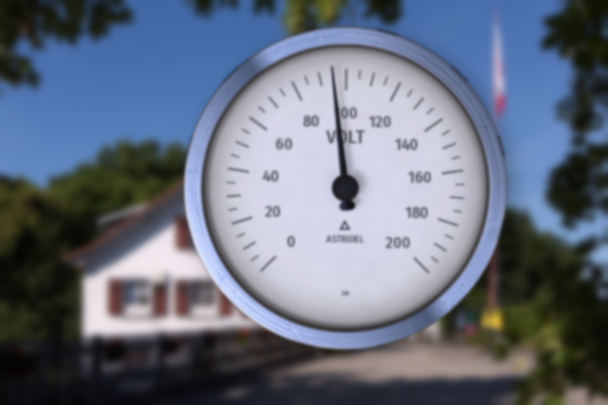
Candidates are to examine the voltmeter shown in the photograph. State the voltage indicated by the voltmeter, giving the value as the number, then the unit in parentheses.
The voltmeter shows 95 (V)
